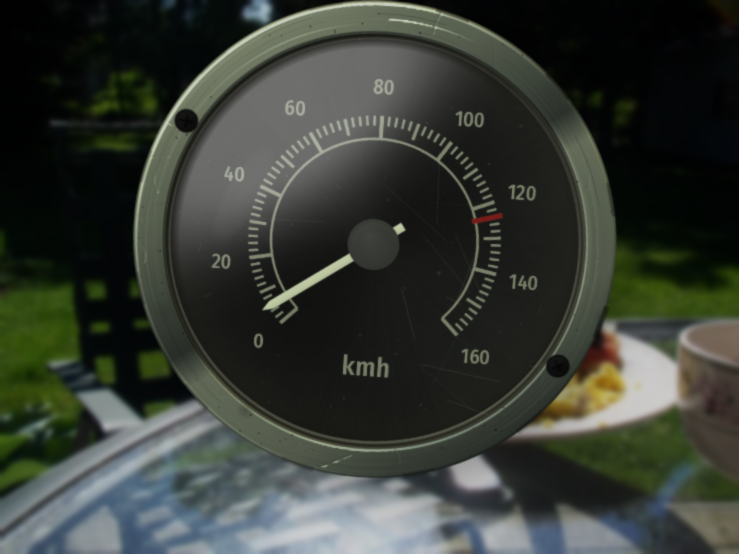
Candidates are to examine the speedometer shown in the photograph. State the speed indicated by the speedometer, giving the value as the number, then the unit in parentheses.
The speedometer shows 6 (km/h)
